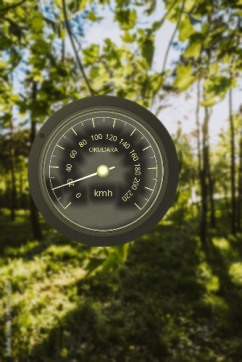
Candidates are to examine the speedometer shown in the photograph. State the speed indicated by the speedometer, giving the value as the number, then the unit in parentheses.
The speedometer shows 20 (km/h)
